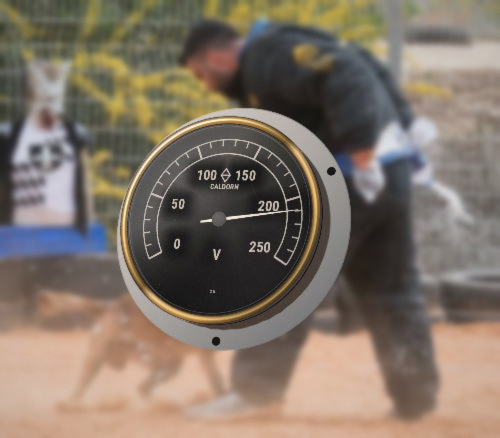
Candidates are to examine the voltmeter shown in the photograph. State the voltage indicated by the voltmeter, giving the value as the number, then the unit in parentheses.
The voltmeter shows 210 (V)
